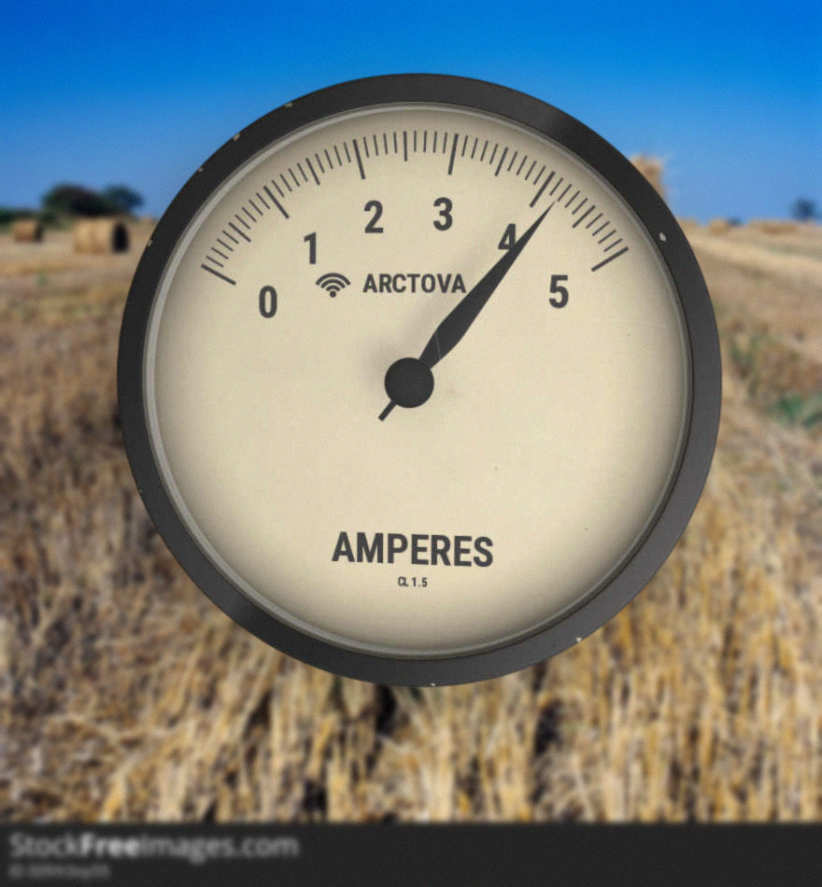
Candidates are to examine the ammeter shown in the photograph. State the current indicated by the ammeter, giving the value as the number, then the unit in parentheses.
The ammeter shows 4.2 (A)
